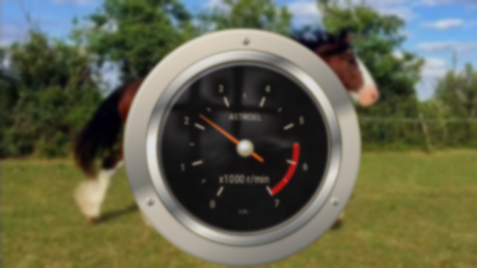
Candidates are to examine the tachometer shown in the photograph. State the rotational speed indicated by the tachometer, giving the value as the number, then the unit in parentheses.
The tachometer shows 2250 (rpm)
